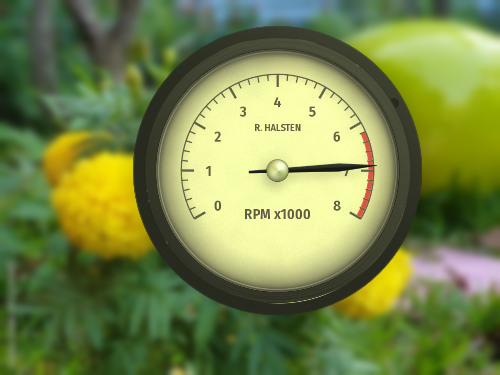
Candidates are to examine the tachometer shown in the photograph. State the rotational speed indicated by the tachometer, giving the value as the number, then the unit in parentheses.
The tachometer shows 6900 (rpm)
